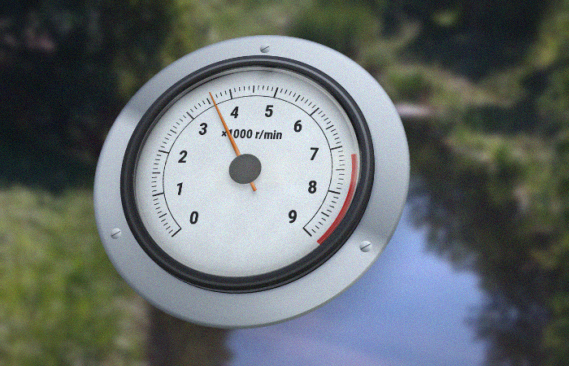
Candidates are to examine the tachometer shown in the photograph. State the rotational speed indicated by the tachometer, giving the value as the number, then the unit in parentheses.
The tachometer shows 3600 (rpm)
